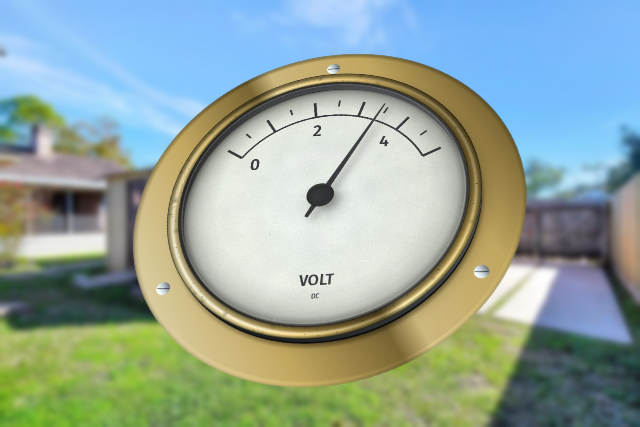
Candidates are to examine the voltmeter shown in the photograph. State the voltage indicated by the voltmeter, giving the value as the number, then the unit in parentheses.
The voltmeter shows 3.5 (V)
